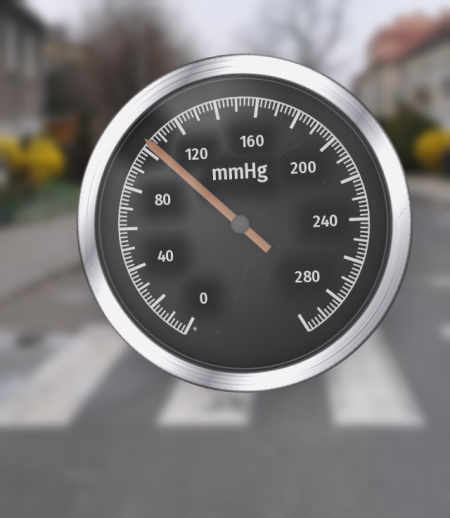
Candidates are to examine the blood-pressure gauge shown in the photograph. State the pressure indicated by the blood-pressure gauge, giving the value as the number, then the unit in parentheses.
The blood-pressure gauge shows 104 (mmHg)
